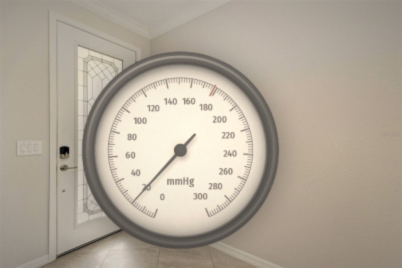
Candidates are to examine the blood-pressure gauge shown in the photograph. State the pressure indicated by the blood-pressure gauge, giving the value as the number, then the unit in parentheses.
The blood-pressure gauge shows 20 (mmHg)
